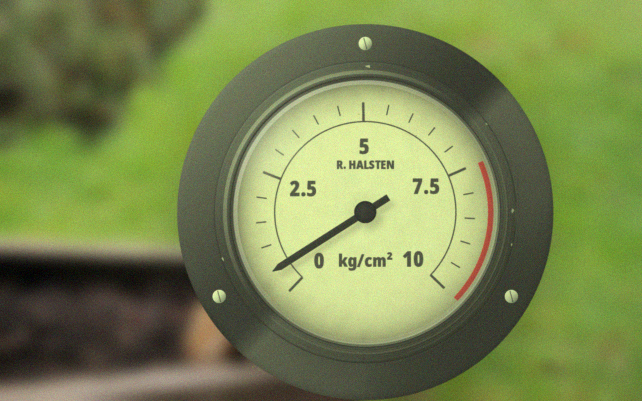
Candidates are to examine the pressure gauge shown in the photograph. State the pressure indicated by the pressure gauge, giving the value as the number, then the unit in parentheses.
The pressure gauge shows 0.5 (kg/cm²)
